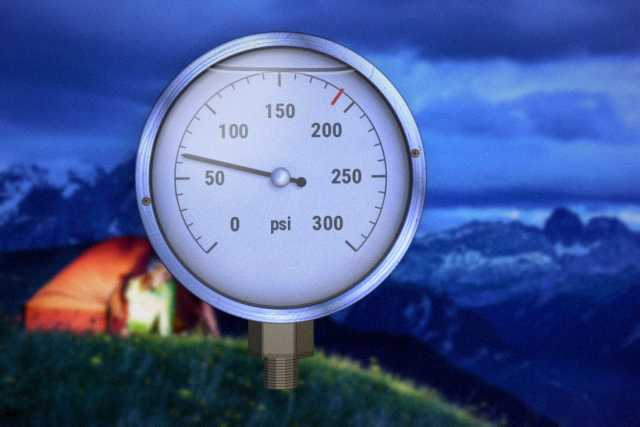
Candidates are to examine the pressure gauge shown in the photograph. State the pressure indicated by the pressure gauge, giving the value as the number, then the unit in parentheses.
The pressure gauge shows 65 (psi)
